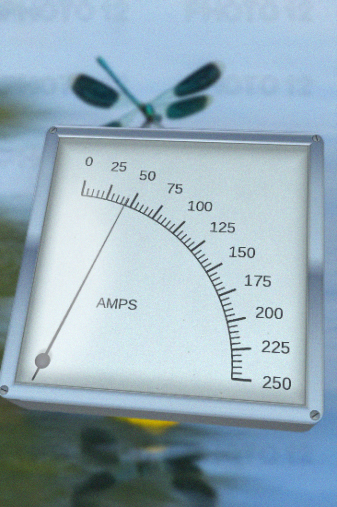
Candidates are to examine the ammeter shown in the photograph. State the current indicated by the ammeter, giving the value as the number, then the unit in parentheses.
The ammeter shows 45 (A)
